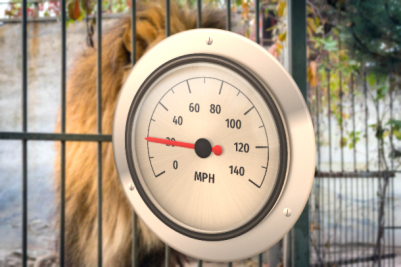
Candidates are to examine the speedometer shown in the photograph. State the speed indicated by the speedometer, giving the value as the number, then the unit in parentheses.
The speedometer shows 20 (mph)
